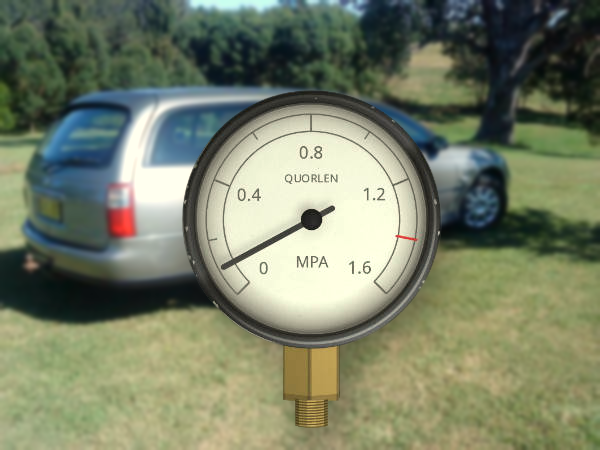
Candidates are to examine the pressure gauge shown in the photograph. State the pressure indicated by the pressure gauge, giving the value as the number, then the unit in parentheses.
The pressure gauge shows 0.1 (MPa)
